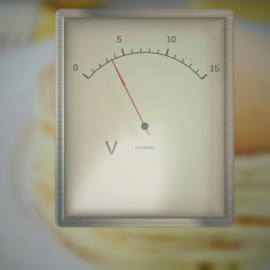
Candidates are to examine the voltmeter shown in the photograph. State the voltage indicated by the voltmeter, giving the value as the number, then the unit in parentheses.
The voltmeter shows 3.5 (V)
